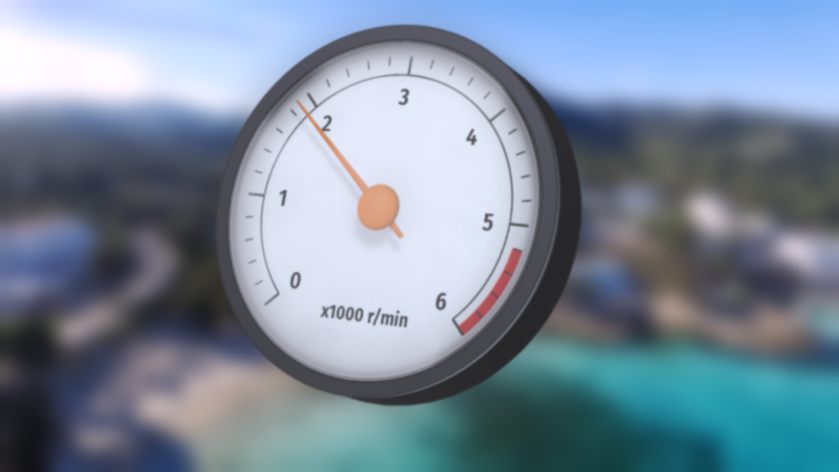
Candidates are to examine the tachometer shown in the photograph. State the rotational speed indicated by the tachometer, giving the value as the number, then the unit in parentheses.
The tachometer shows 1900 (rpm)
